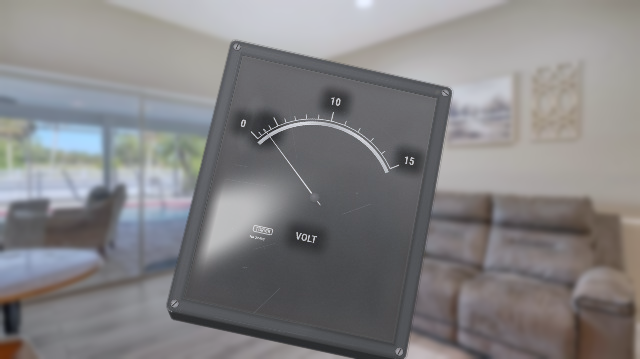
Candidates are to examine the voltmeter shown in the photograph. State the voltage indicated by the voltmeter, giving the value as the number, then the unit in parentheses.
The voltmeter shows 3 (V)
